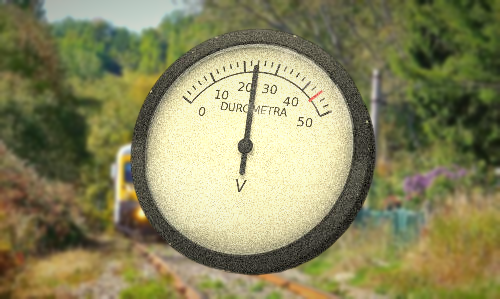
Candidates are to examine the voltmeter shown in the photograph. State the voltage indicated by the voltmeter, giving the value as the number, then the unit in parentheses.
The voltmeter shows 24 (V)
